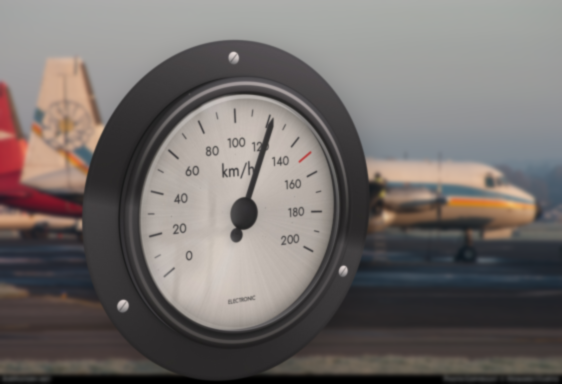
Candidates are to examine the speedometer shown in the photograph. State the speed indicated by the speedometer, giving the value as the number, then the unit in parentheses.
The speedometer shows 120 (km/h)
